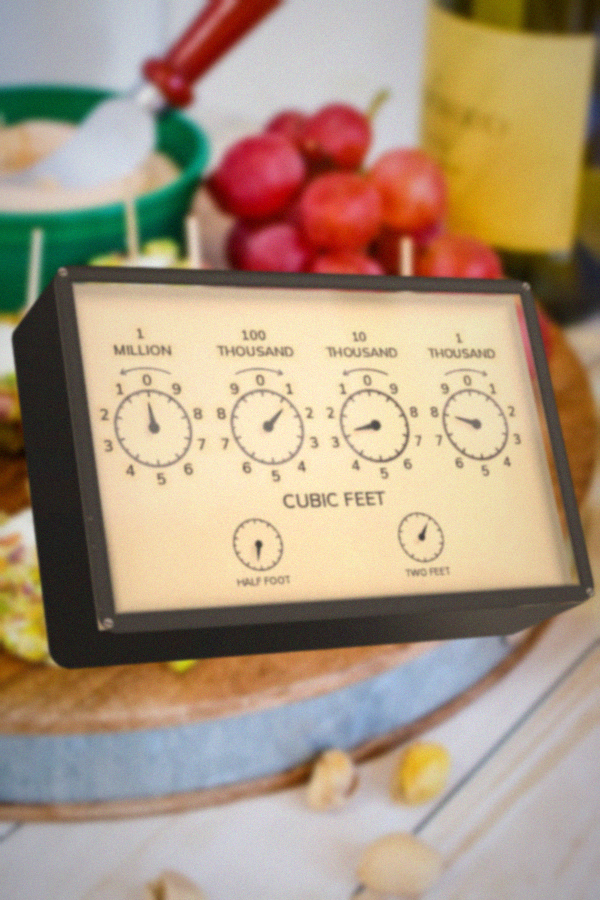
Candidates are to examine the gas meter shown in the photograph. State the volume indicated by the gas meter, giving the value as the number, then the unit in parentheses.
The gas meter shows 12800 (ft³)
